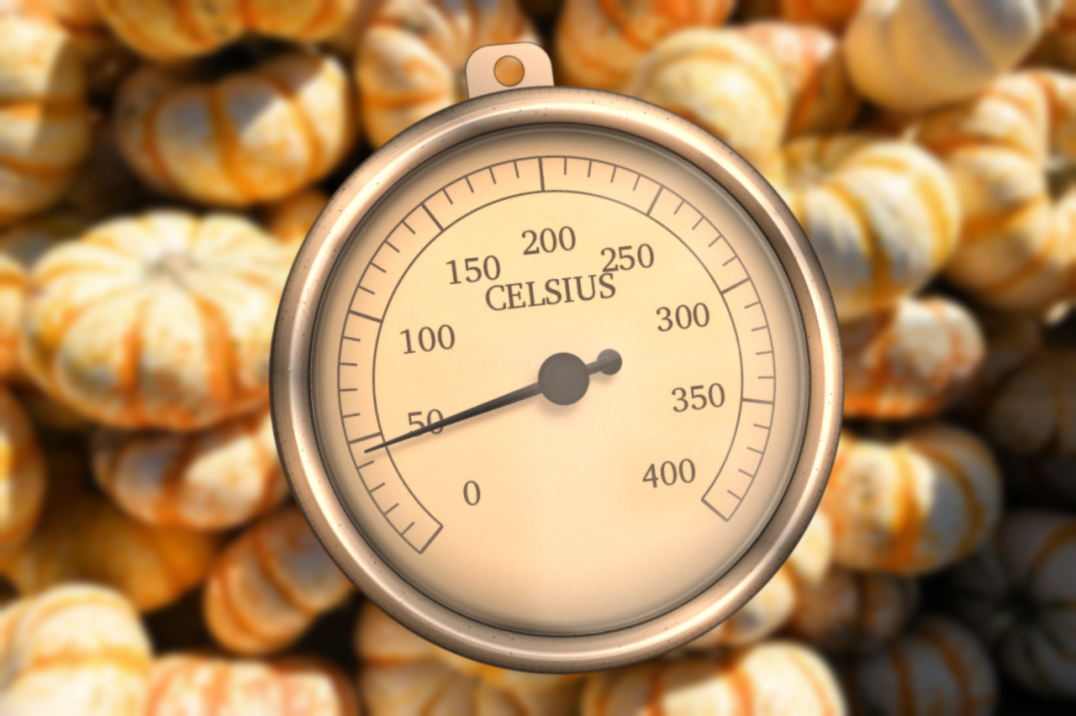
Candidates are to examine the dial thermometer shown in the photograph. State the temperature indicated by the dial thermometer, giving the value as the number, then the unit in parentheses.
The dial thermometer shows 45 (°C)
